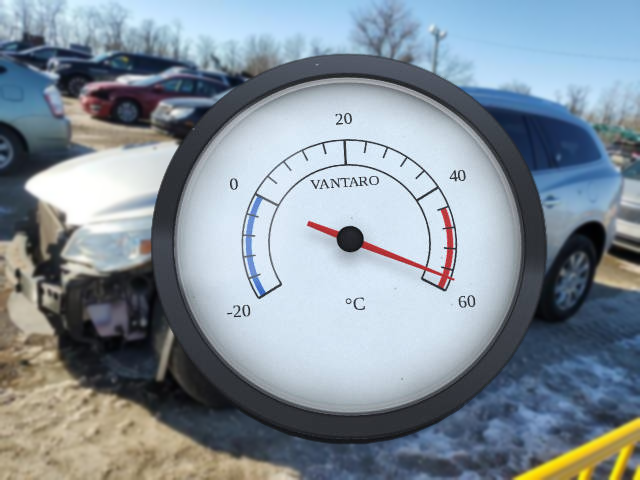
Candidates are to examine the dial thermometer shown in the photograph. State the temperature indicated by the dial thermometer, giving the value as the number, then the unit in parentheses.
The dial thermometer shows 58 (°C)
